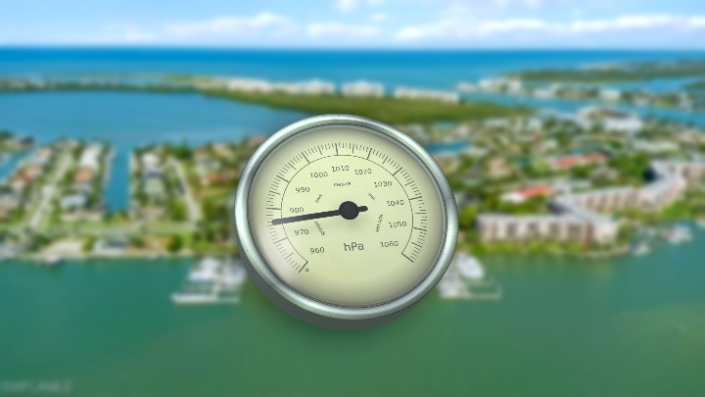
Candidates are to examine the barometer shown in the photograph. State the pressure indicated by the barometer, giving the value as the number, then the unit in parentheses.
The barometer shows 975 (hPa)
